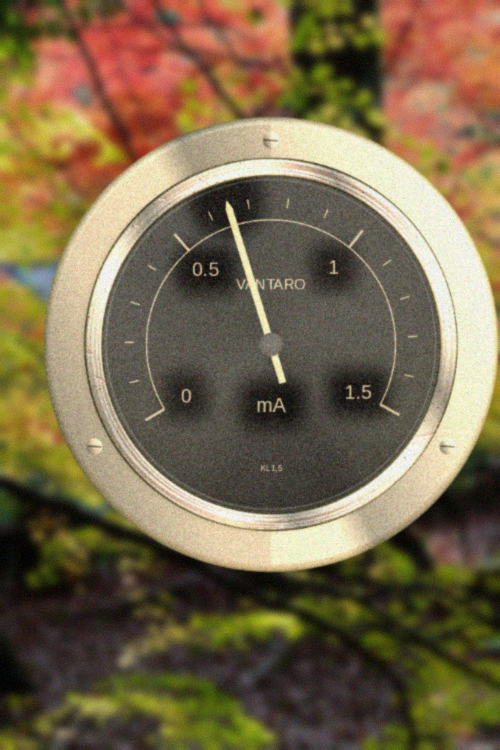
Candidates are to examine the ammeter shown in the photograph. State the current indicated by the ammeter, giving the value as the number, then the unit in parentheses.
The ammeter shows 0.65 (mA)
